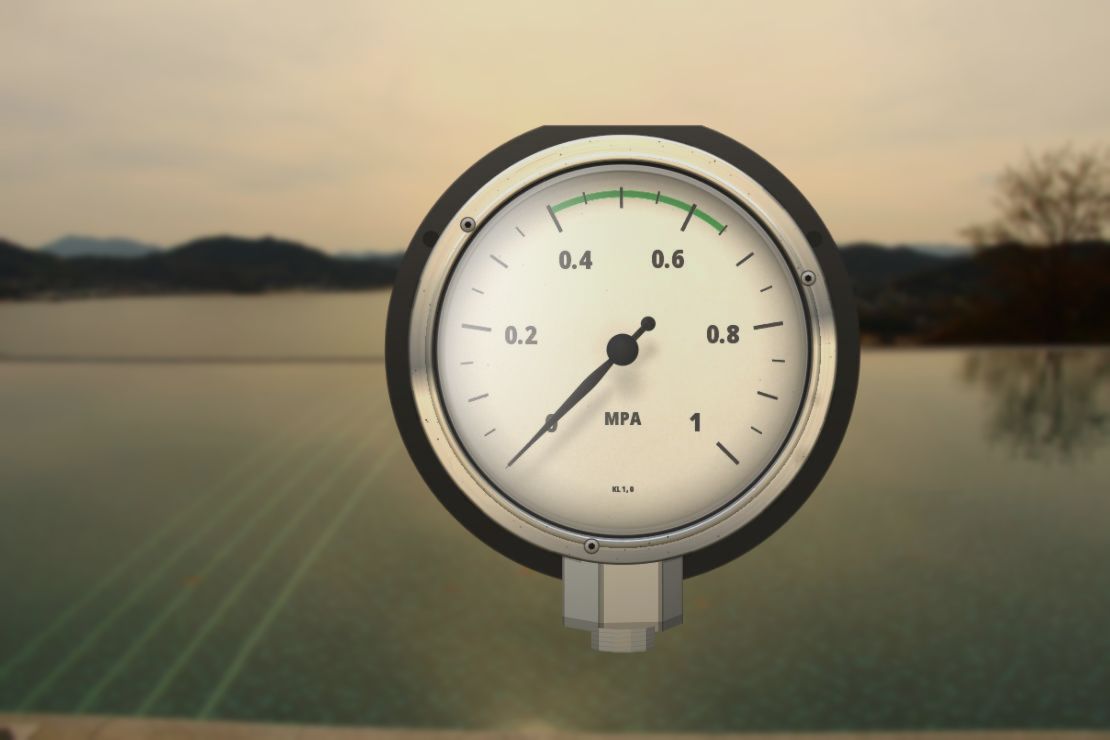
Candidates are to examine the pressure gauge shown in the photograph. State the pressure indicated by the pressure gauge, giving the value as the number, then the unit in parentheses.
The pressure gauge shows 0 (MPa)
